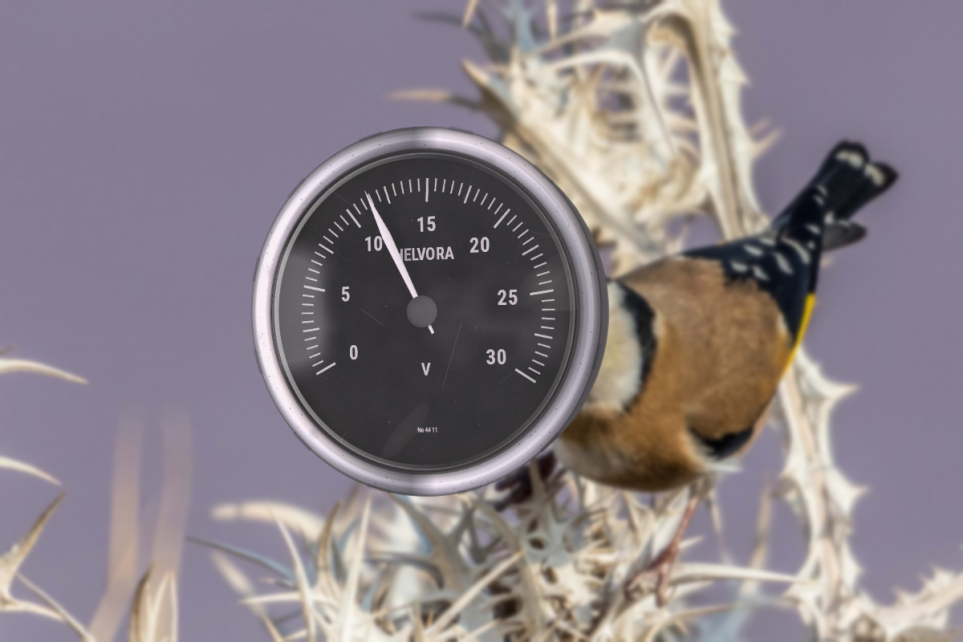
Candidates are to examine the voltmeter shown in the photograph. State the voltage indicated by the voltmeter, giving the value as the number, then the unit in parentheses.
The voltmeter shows 11.5 (V)
